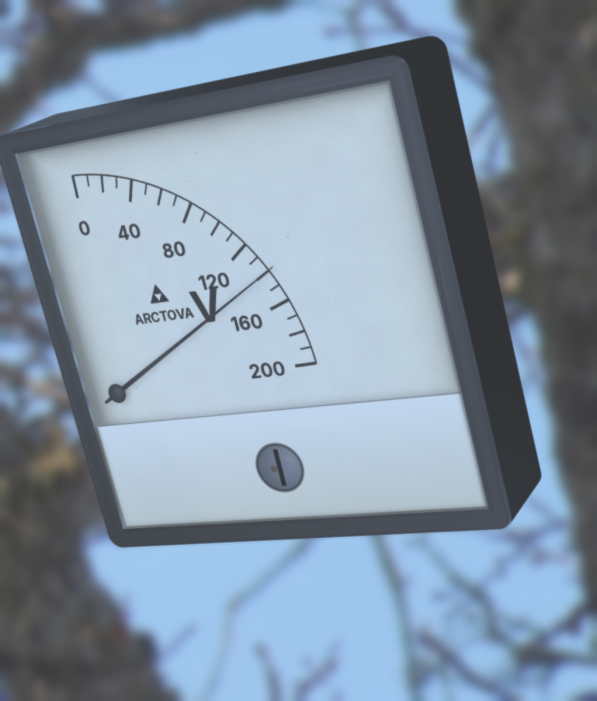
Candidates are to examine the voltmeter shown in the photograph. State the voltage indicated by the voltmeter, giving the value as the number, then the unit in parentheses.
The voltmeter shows 140 (V)
